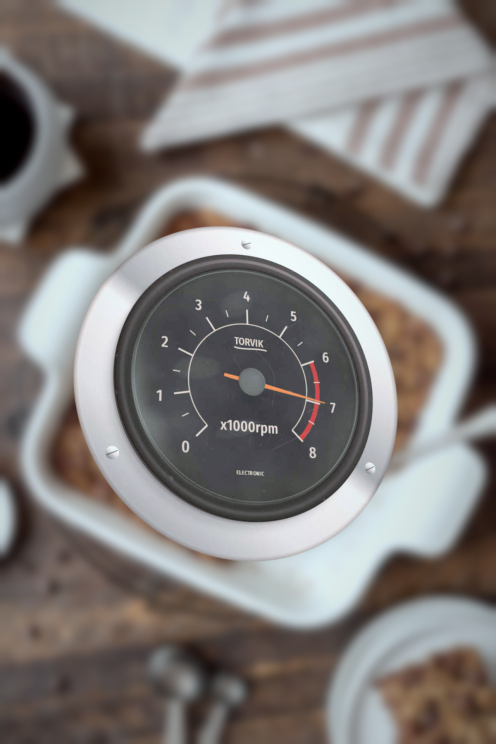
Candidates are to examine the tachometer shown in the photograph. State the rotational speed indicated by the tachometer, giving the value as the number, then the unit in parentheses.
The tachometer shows 7000 (rpm)
